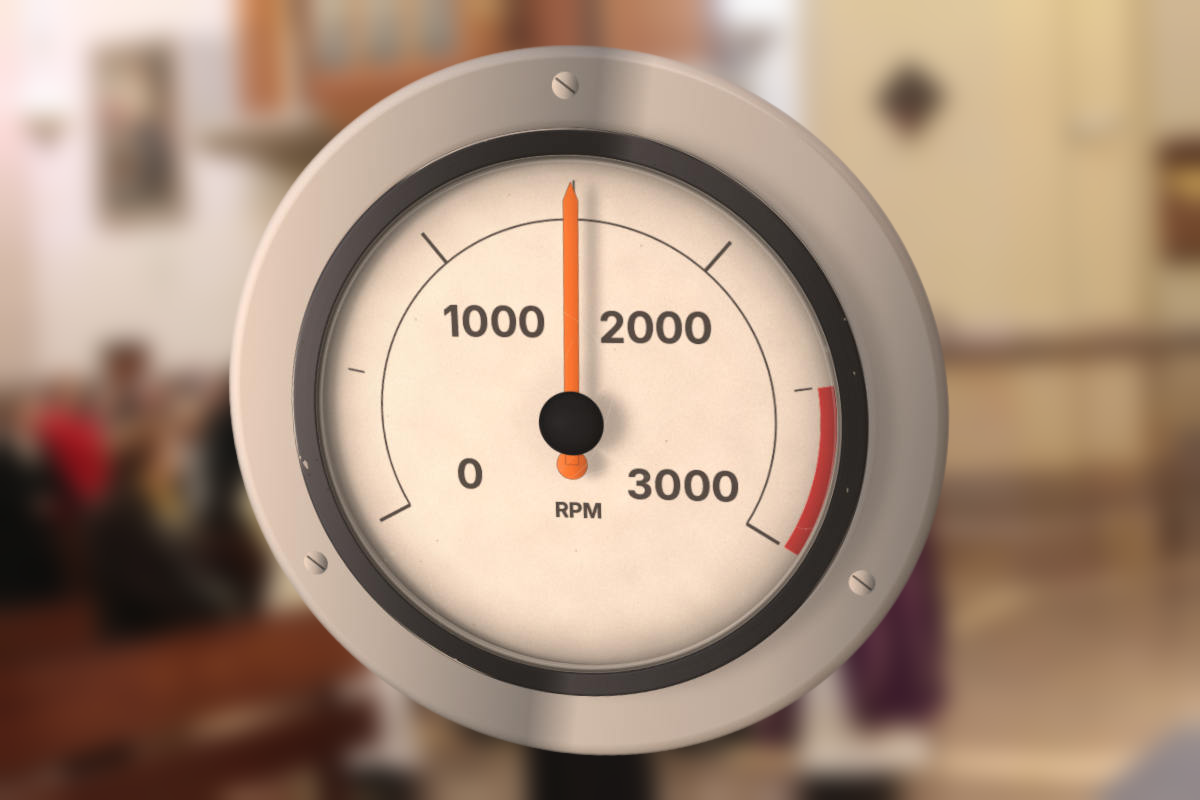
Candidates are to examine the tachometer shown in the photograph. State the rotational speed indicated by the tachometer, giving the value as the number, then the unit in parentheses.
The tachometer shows 1500 (rpm)
